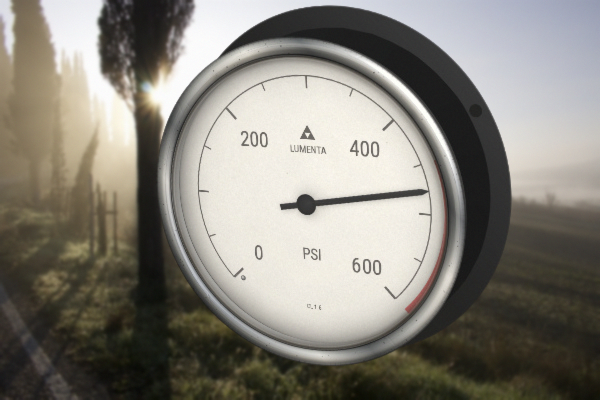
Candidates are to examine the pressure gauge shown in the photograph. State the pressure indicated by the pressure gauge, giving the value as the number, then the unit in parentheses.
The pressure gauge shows 475 (psi)
